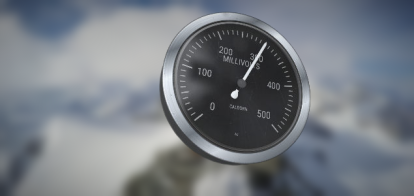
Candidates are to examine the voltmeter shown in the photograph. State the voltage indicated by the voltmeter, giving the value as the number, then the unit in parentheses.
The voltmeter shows 300 (mV)
